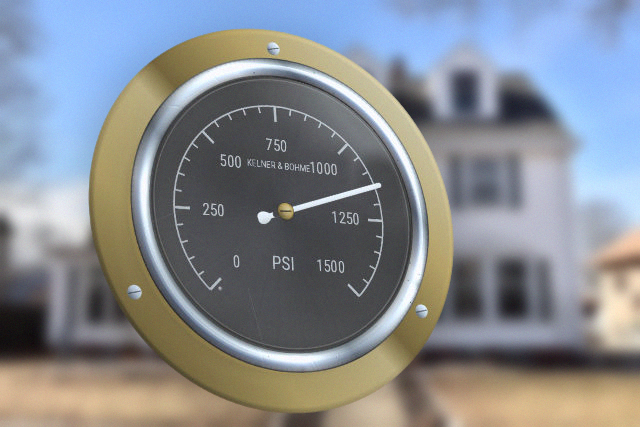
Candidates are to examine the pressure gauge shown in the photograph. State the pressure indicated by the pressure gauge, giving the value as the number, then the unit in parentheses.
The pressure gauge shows 1150 (psi)
